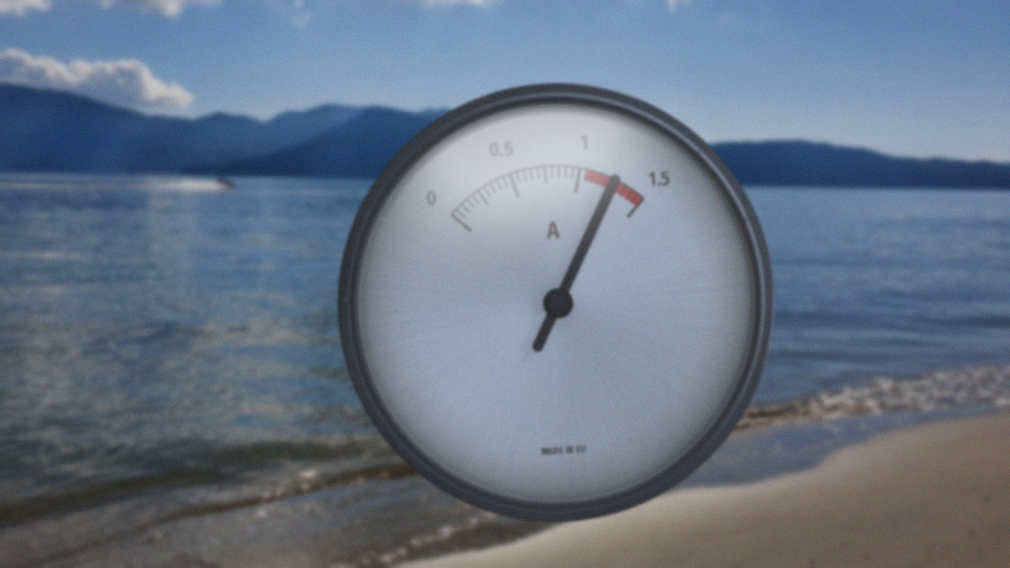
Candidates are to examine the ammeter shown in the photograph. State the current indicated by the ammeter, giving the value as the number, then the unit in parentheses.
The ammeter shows 1.25 (A)
